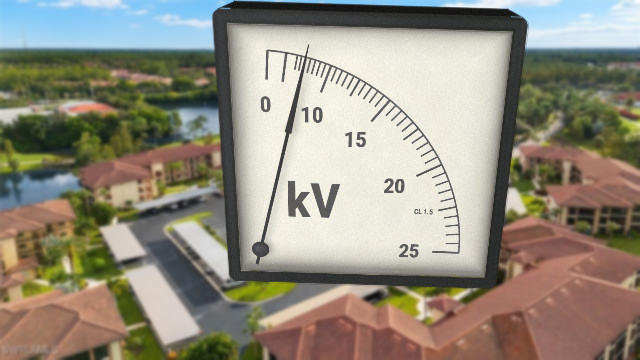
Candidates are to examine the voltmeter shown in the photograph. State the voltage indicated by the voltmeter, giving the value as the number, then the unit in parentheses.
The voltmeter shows 7.5 (kV)
